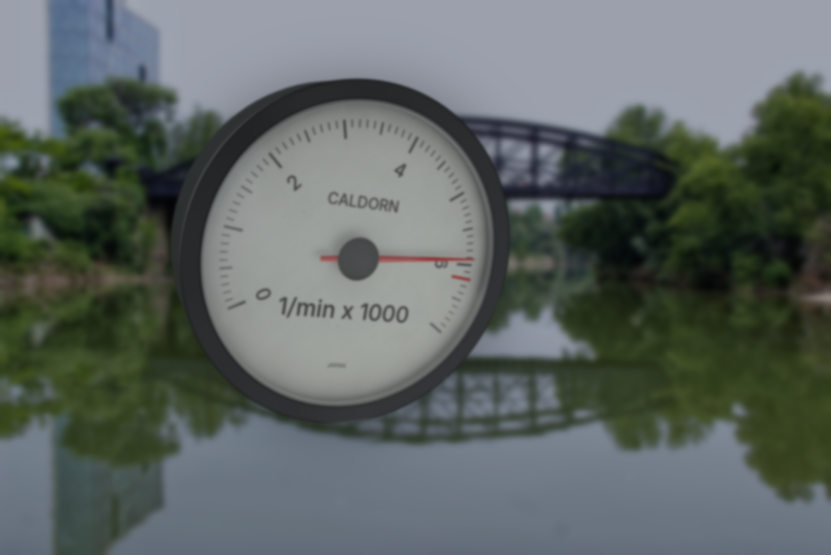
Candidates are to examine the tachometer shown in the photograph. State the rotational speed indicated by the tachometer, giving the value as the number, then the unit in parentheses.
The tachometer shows 5900 (rpm)
